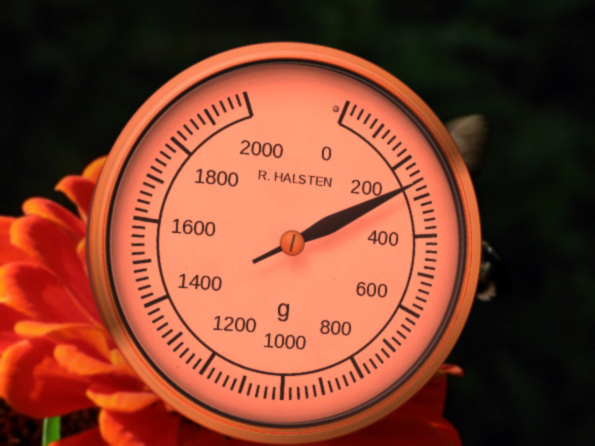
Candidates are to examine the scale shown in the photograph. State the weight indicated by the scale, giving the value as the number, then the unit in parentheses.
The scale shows 260 (g)
